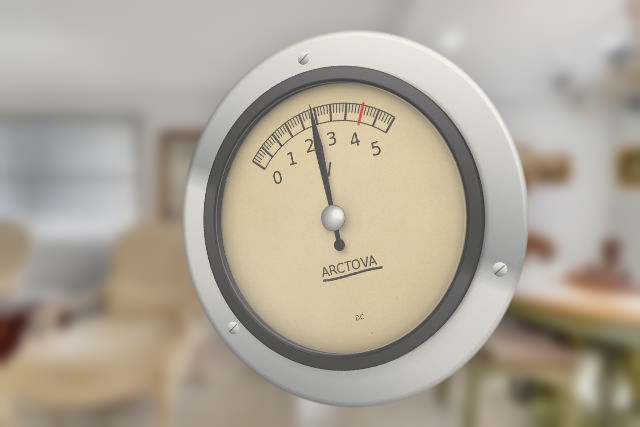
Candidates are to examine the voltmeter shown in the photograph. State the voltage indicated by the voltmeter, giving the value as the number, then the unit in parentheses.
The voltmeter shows 2.5 (V)
